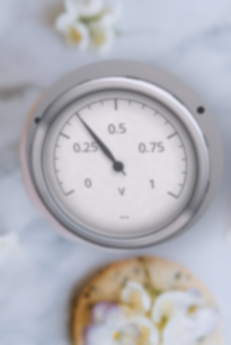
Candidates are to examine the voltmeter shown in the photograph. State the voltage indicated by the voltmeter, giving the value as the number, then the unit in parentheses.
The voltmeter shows 0.35 (V)
